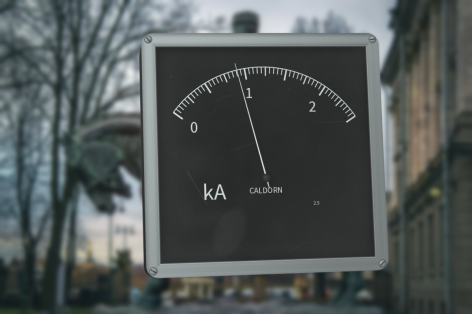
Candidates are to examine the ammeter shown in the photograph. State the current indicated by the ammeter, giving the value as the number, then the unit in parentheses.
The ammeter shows 0.9 (kA)
